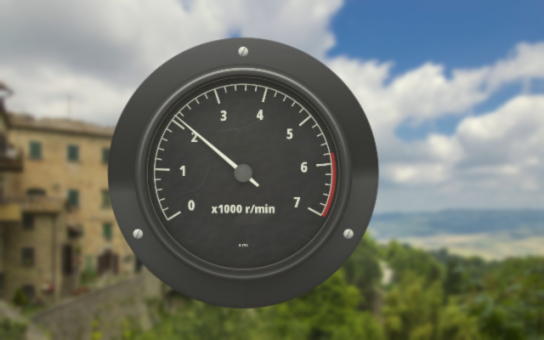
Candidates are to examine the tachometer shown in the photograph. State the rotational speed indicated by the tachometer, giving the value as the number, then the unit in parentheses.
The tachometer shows 2100 (rpm)
